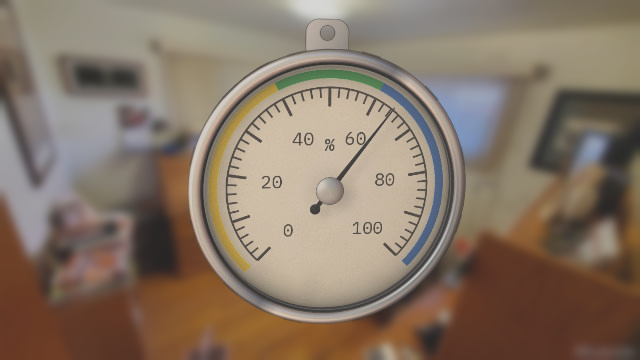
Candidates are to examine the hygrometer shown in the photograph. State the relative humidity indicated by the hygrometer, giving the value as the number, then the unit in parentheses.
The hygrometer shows 64 (%)
